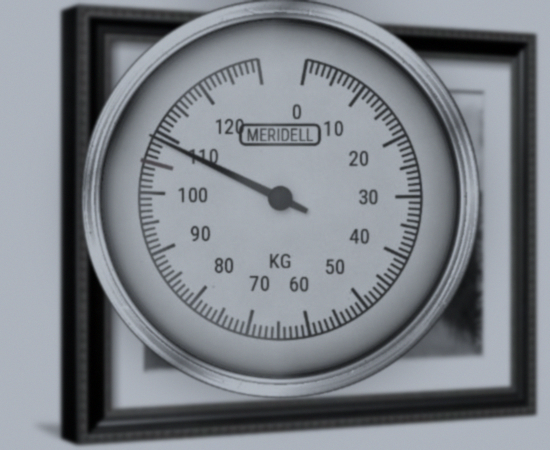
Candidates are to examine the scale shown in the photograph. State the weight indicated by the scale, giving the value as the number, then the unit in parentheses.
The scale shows 109 (kg)
